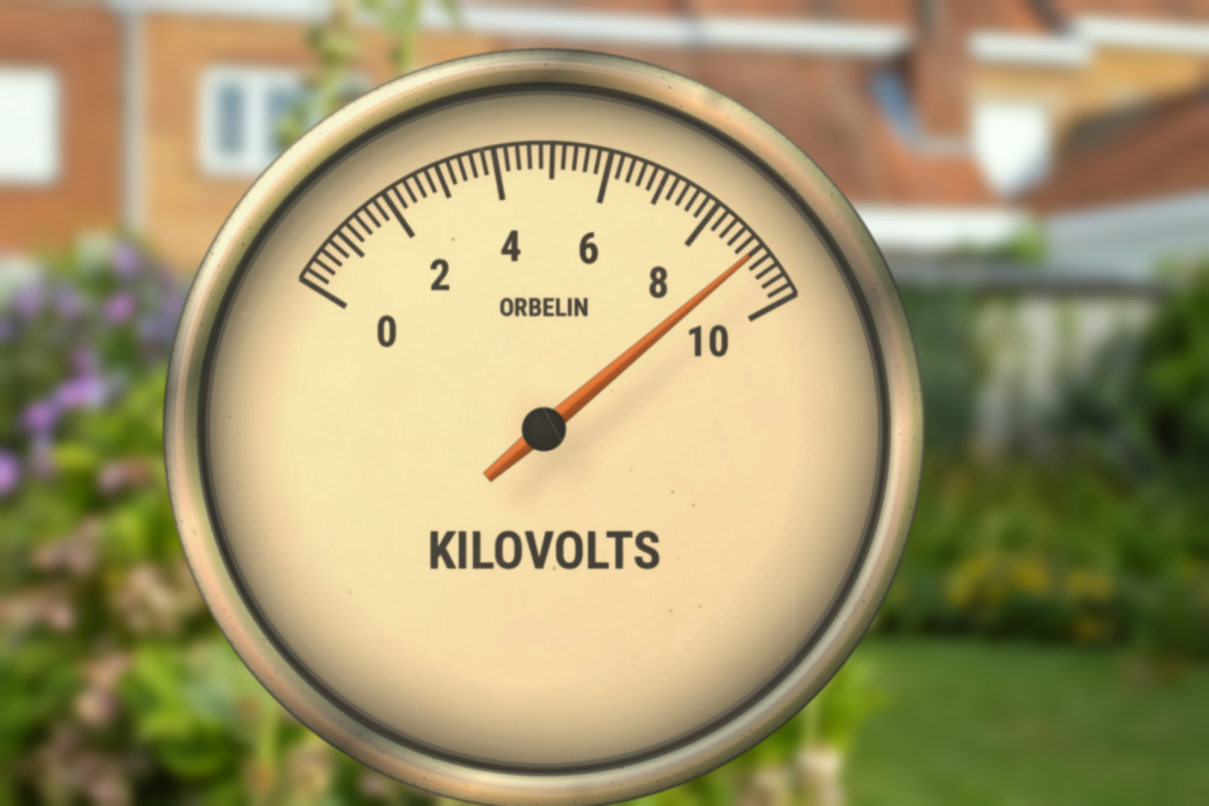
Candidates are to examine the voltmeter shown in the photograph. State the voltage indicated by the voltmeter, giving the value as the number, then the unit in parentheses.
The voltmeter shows 9 (kV)
